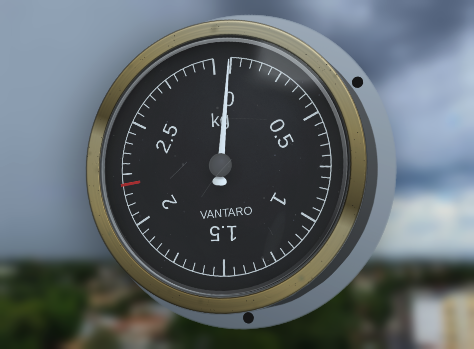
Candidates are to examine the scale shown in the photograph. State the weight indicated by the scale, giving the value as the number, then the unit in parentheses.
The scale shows 0 (kg)
